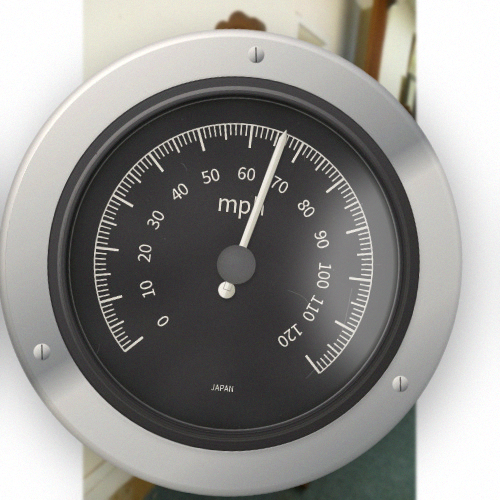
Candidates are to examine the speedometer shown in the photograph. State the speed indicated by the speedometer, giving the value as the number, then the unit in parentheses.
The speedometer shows 66 (mph)
